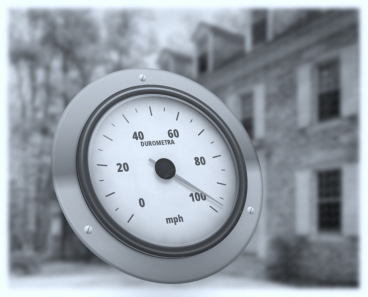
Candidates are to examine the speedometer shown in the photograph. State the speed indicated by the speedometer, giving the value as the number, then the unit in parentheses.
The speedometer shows 97.5 (mph)
